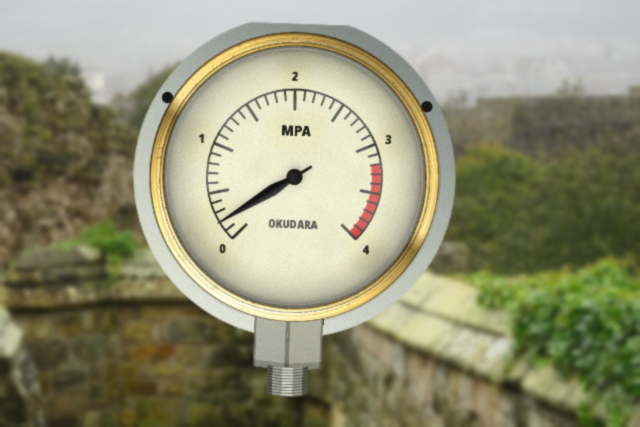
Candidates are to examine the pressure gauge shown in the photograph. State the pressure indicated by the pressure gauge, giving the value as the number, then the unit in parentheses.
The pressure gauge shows 0.2 (MPa)
